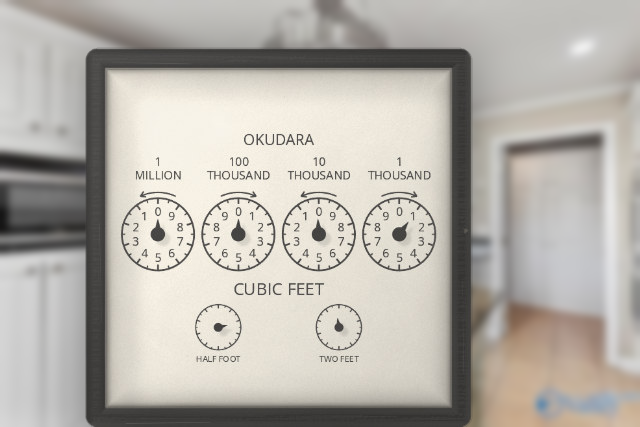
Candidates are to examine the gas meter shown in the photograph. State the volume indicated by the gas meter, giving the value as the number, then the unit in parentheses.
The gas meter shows 100 (ft³)
